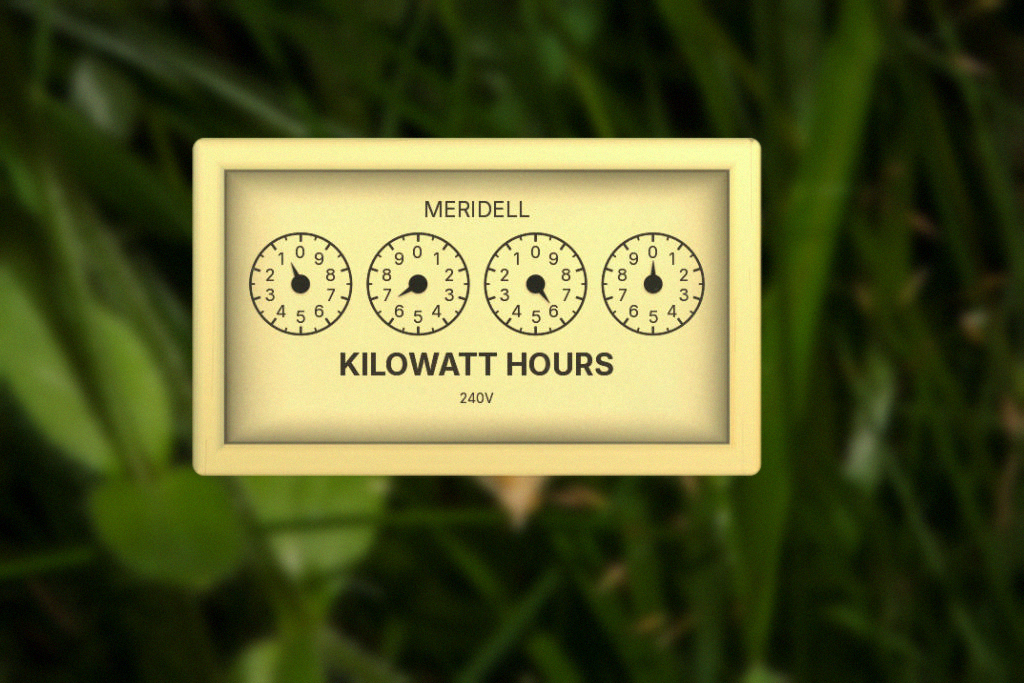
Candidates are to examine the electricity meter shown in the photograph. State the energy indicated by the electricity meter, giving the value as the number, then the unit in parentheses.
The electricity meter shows 660 (kWh)
